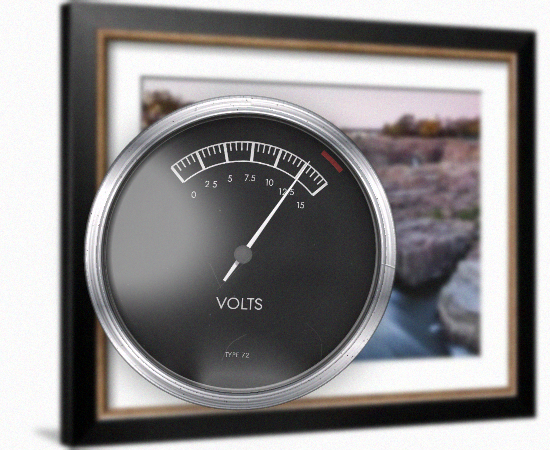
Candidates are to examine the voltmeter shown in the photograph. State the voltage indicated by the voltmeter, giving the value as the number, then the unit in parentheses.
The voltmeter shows 12.5 (V)
